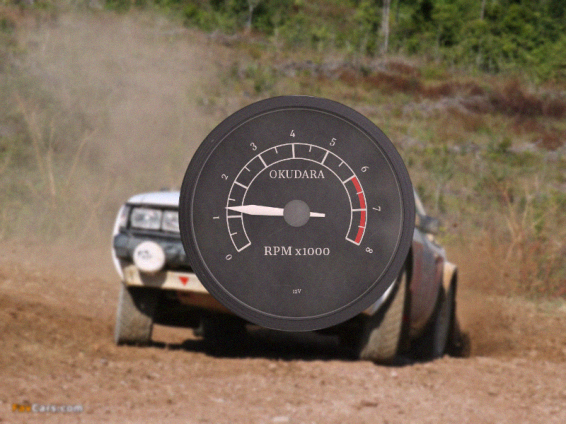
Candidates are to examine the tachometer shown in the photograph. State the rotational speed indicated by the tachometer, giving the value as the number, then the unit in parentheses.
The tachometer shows 1250 (rpm)
